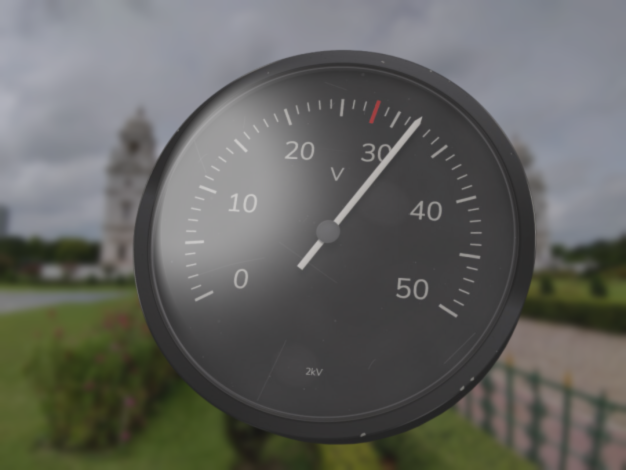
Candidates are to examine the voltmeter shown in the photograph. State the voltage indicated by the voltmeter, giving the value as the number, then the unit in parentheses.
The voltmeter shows 32 (V)
